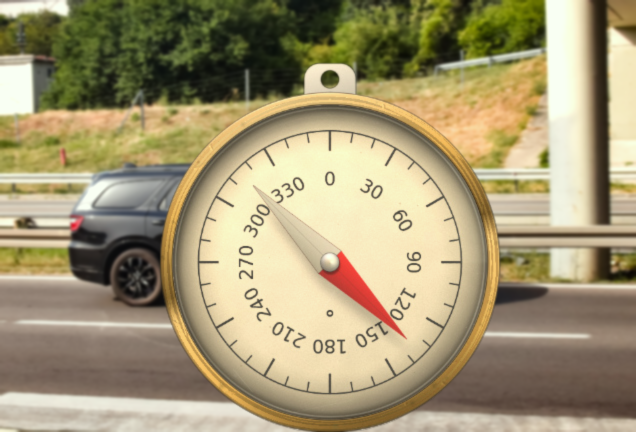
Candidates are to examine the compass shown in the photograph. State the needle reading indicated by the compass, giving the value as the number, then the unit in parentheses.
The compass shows 135 (°)
